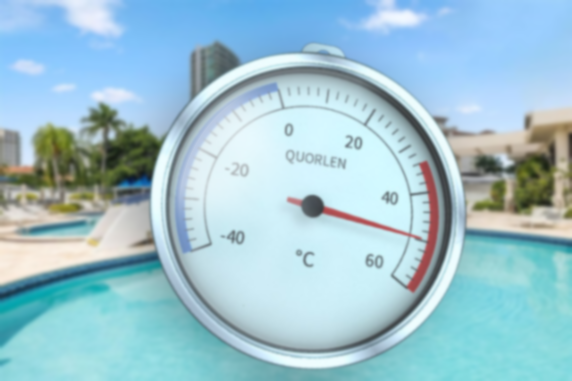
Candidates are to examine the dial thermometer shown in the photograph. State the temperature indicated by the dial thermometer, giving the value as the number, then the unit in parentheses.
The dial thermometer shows 50 (°C)
